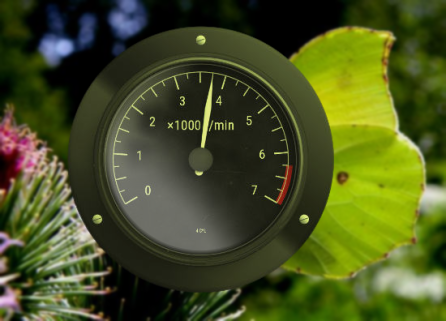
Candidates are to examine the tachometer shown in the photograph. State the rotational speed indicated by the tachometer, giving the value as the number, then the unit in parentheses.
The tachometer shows 3750 (rpm)
